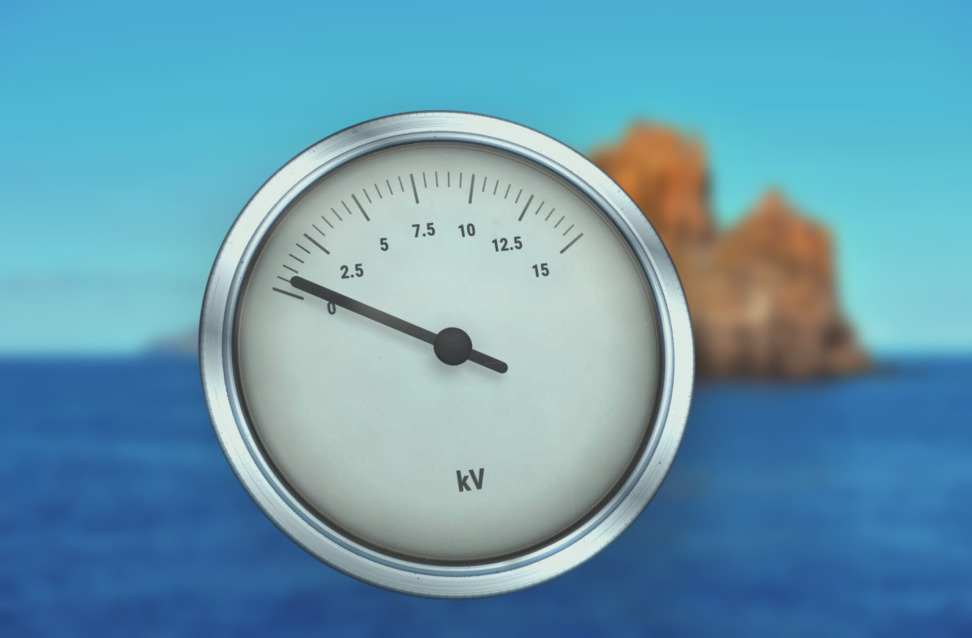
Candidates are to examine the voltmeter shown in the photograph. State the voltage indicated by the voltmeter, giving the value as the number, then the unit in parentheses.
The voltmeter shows 0.5 (kV)
